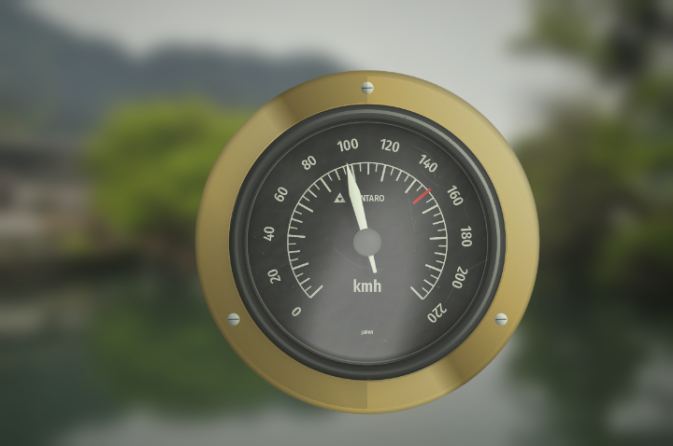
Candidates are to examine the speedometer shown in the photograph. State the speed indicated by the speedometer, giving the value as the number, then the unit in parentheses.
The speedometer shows 97.5 (km/h)
